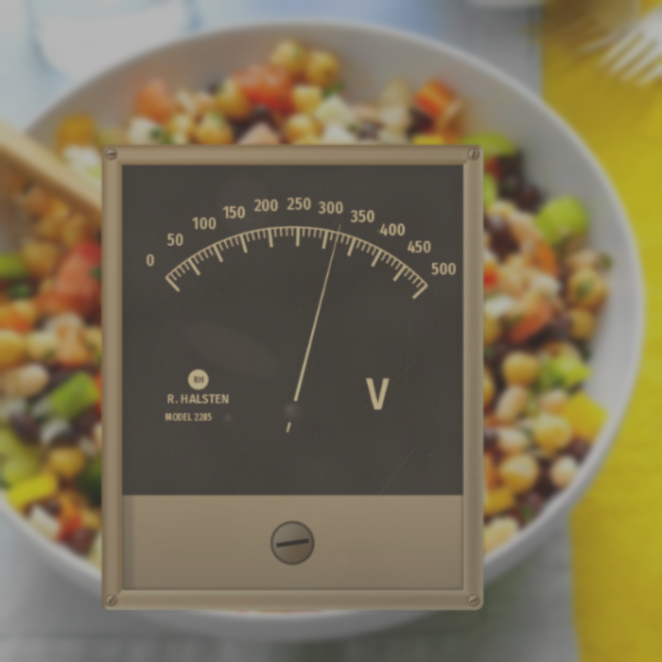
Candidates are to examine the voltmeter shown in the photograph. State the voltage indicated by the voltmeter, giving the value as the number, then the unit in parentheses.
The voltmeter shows 320 (V)
